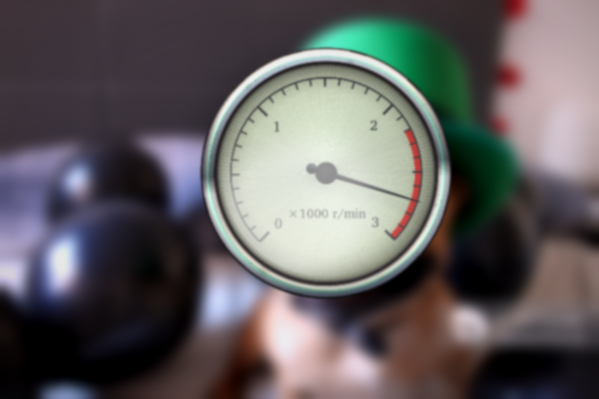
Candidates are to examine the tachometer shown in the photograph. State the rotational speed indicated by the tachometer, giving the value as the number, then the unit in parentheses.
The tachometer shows 2700 (rpm)
